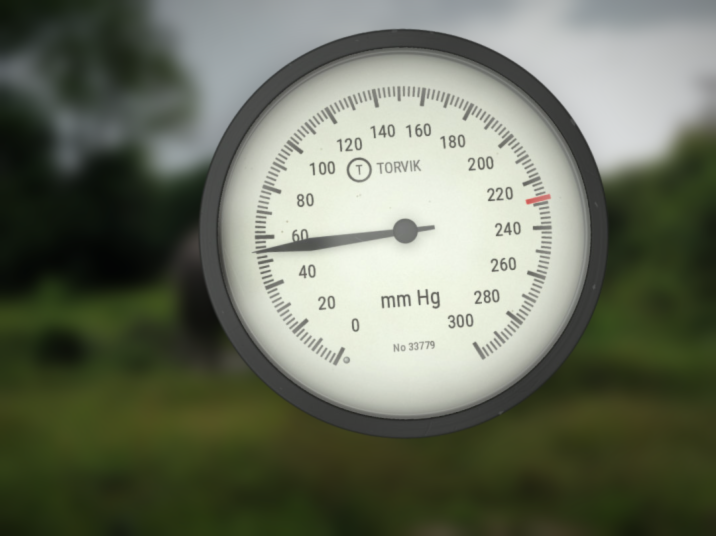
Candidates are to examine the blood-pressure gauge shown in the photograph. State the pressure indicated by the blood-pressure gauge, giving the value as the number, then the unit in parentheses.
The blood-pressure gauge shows 54 (mmHg)
